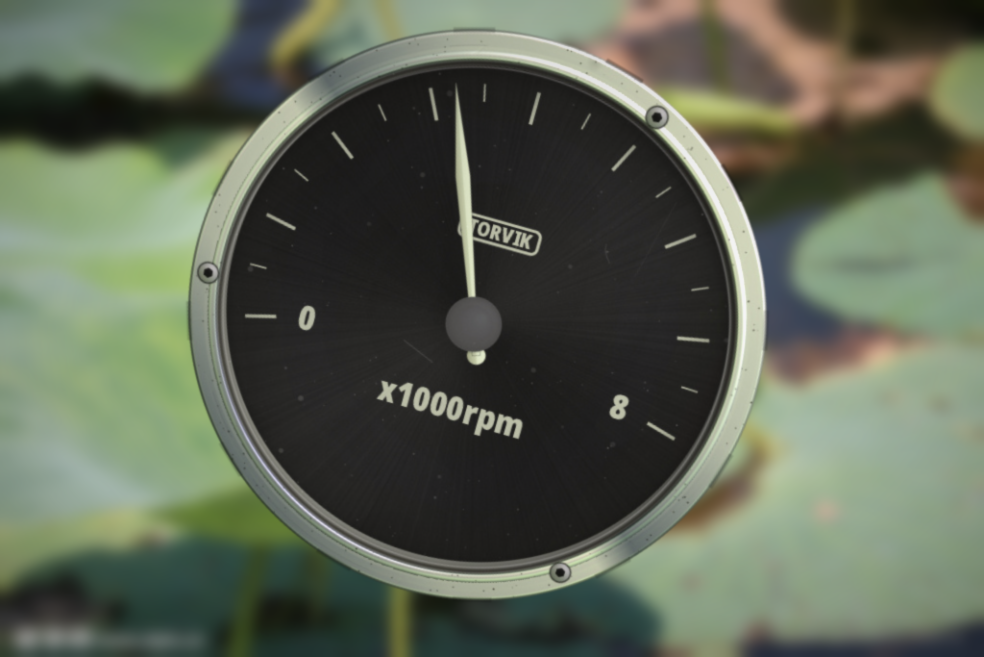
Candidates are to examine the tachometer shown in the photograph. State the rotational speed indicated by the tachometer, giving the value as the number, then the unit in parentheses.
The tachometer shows 3250 (rpm)
